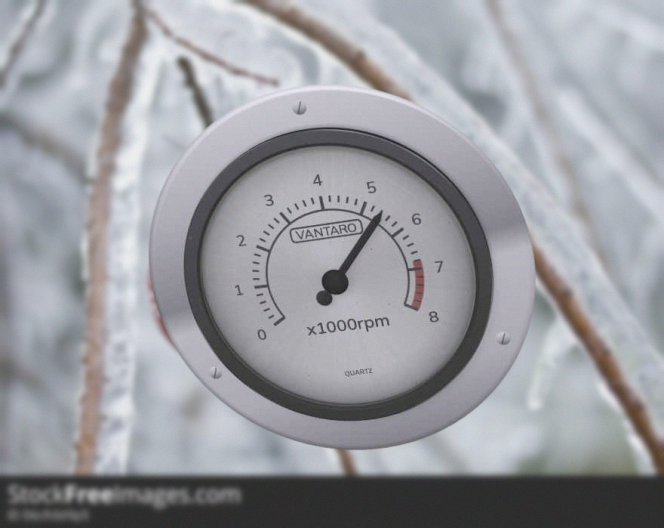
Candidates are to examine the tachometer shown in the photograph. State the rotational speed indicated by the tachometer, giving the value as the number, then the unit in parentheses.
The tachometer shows 5400 (rpm)
